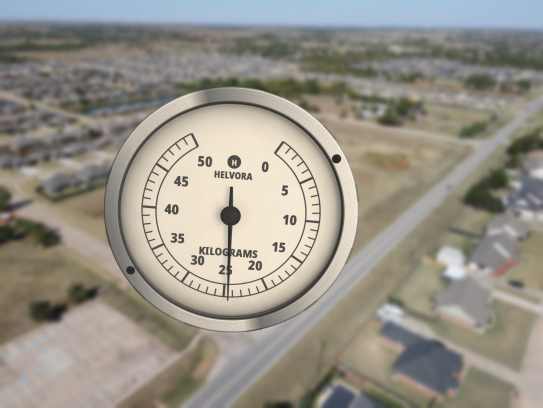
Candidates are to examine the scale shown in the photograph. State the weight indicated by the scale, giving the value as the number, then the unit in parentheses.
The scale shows 24.5 (kg)
